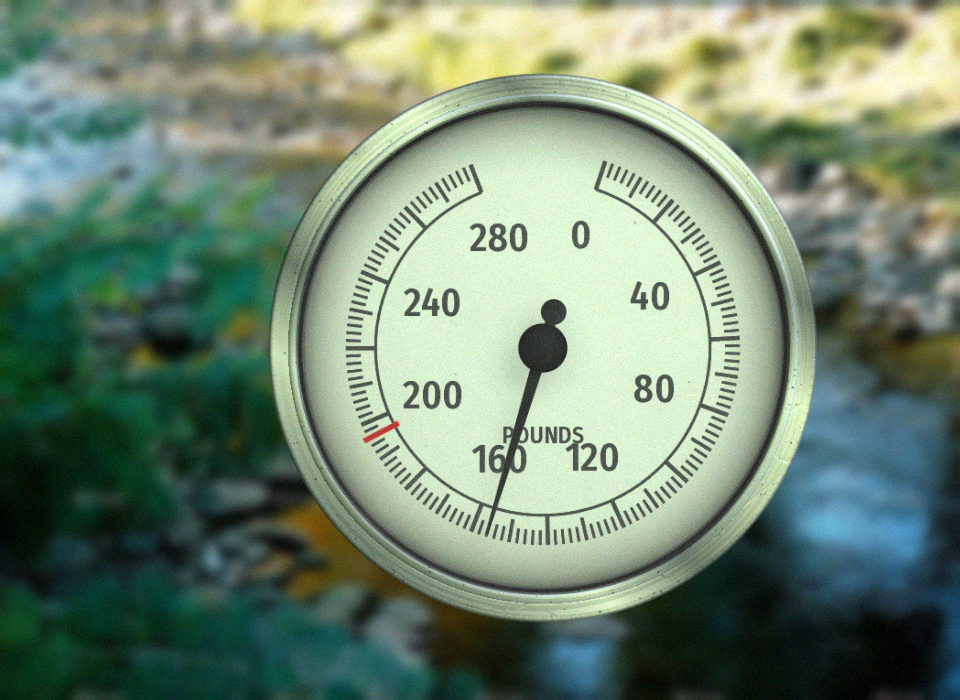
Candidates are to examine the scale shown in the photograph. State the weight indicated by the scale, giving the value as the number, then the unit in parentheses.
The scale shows 156 (lb)
